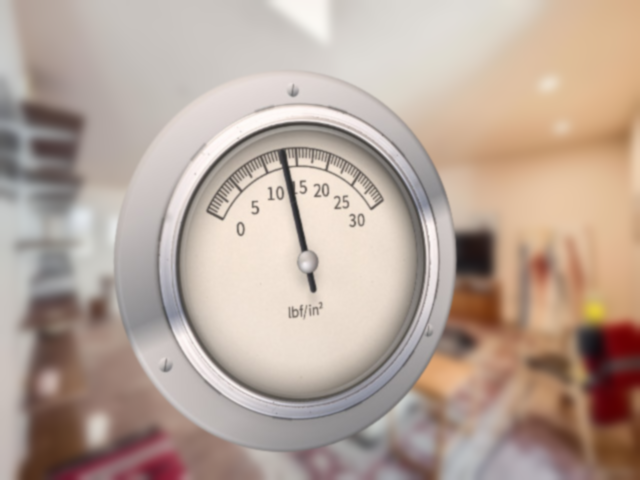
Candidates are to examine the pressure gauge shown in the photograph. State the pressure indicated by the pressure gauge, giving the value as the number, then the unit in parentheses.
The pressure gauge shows 12.5 (psi)
